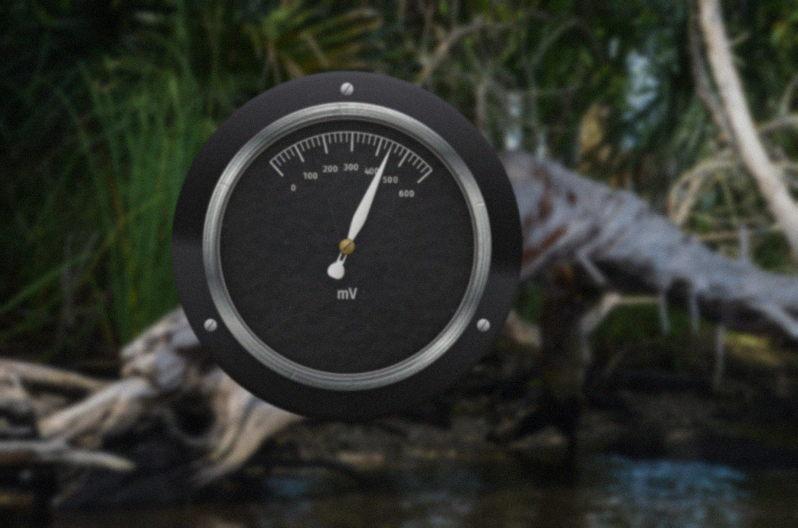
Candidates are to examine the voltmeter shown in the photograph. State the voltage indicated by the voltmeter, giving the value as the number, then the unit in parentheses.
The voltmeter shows 440 (mV)
